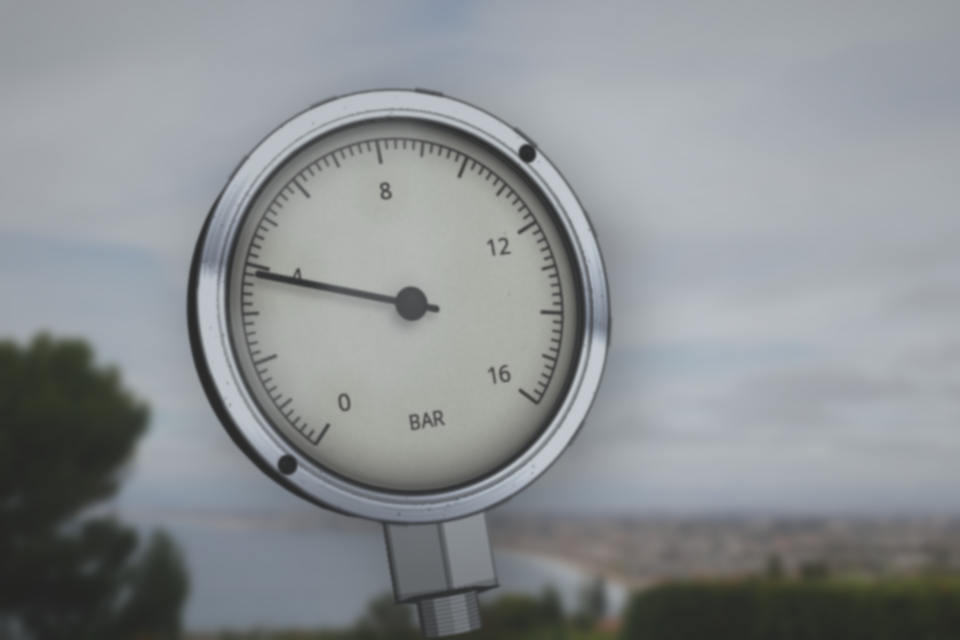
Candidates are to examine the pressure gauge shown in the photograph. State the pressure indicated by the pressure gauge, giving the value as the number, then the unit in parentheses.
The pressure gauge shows 3.8 (bar)
